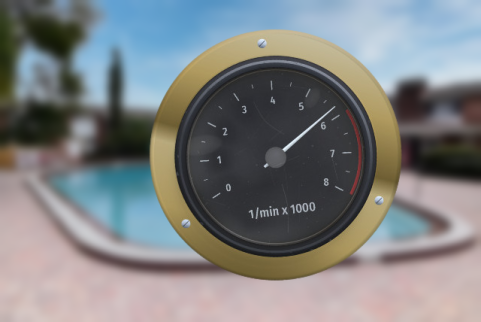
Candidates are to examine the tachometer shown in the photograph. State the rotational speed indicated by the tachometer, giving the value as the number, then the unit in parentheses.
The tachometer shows 5750 (rpm)
